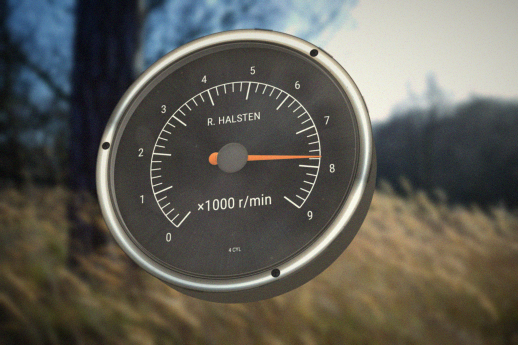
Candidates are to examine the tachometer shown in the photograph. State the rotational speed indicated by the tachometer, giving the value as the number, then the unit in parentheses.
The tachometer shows 7800 (rpm)
